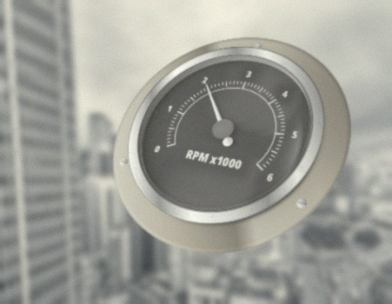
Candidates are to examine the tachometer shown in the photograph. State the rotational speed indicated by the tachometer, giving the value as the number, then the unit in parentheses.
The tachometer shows 2000 (rpm)
